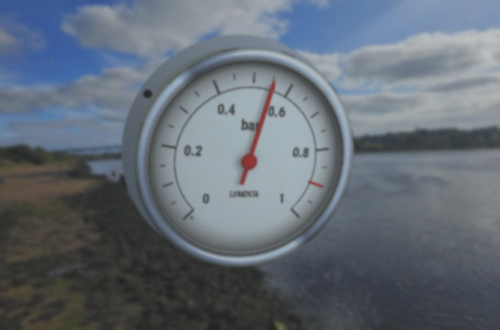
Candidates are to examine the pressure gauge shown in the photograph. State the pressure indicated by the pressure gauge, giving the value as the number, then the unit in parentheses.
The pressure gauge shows 0.55 (bar)
